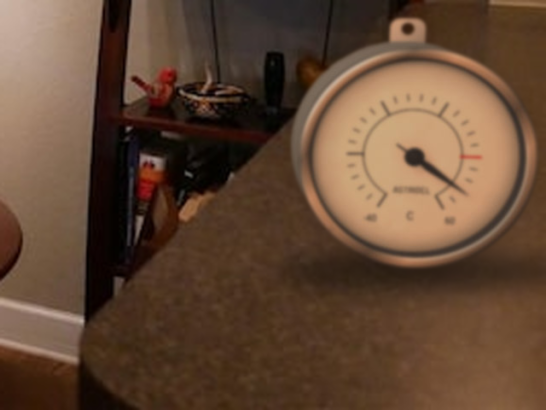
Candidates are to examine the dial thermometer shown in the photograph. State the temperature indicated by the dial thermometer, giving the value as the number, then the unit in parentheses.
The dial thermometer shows 52 (°C)
